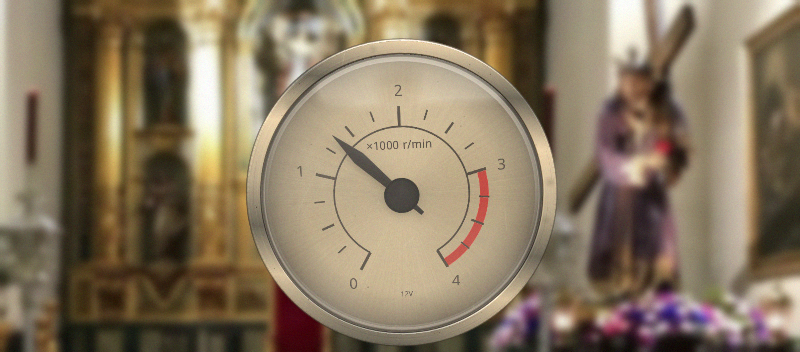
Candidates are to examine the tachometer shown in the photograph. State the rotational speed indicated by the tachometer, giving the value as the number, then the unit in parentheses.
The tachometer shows 1375 (rpm)
